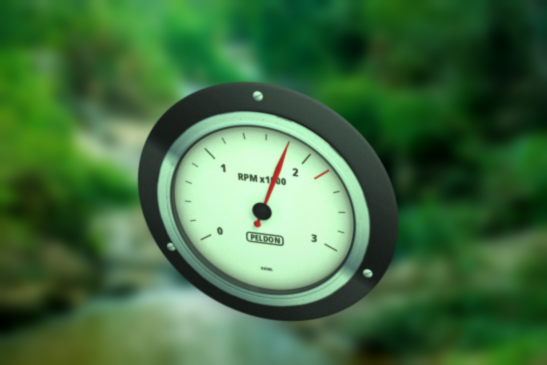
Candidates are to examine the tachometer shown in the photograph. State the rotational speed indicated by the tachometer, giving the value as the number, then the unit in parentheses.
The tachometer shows 1800 (rpm)
